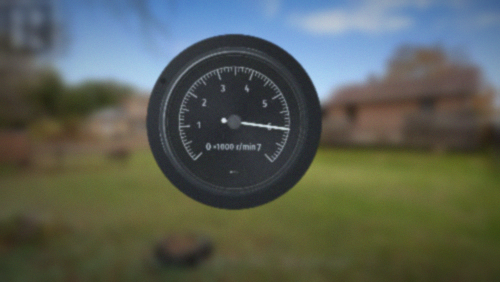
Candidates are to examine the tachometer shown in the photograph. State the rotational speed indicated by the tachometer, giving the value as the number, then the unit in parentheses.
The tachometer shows 6000 (rpm)
